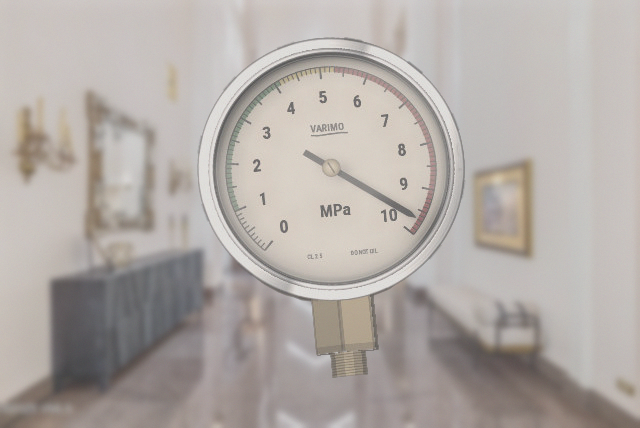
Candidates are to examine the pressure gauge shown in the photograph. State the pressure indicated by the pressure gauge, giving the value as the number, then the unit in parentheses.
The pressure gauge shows 9.7 (MPa)
